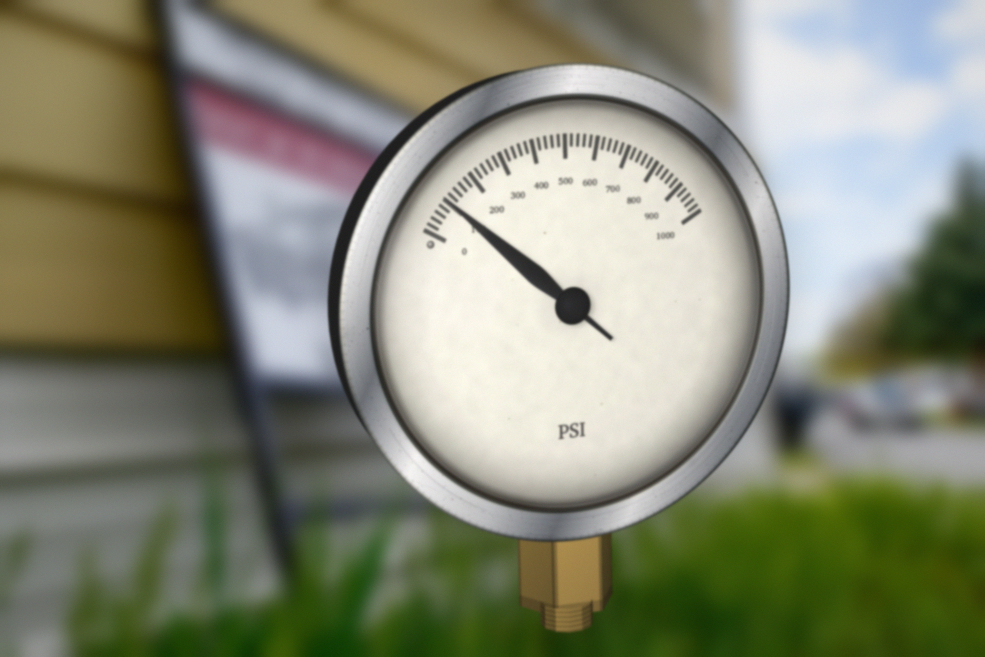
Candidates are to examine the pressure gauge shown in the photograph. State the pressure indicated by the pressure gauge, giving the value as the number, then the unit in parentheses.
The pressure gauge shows 100 (psi)
